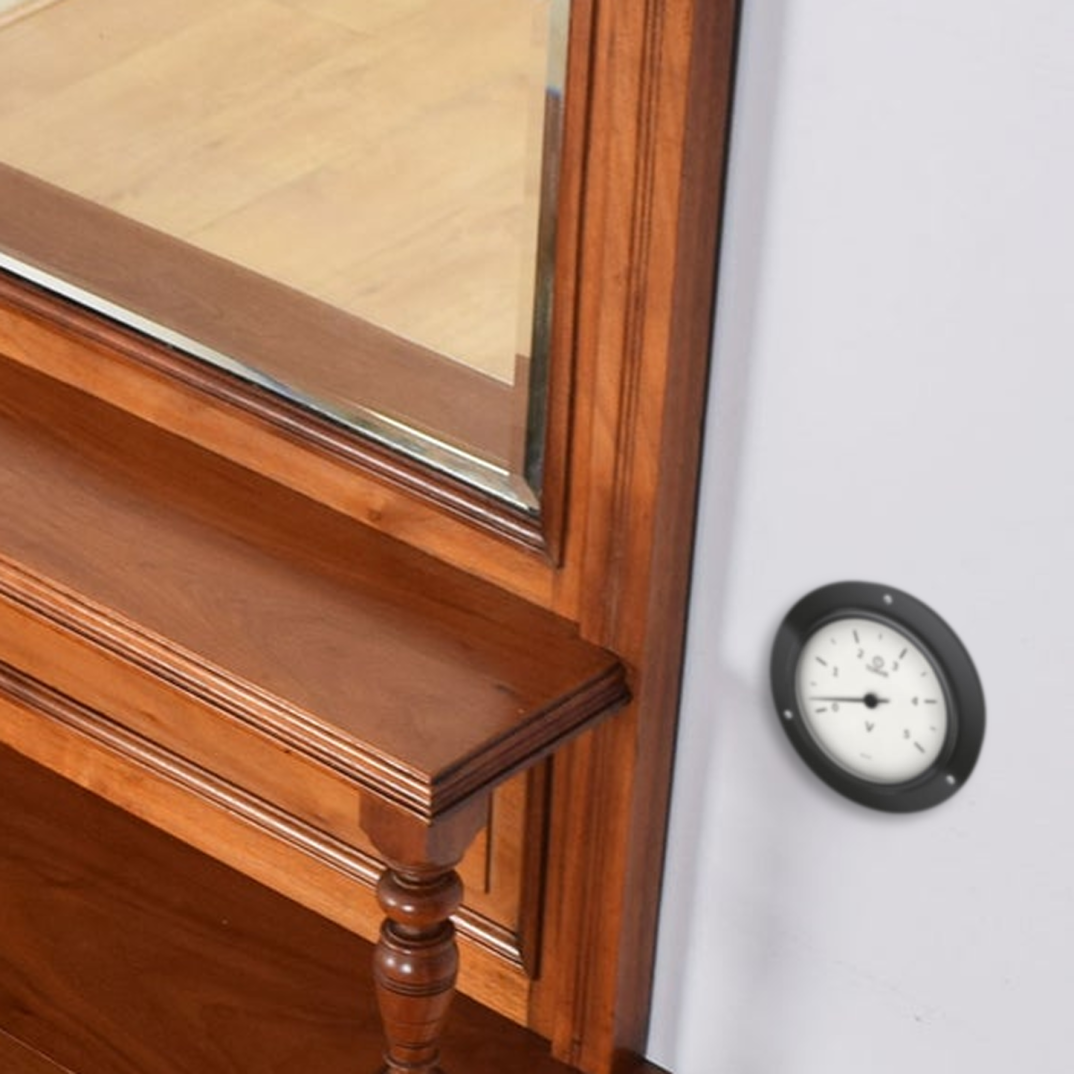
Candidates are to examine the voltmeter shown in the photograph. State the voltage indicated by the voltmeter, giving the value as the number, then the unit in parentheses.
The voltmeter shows 0.25 (V)
